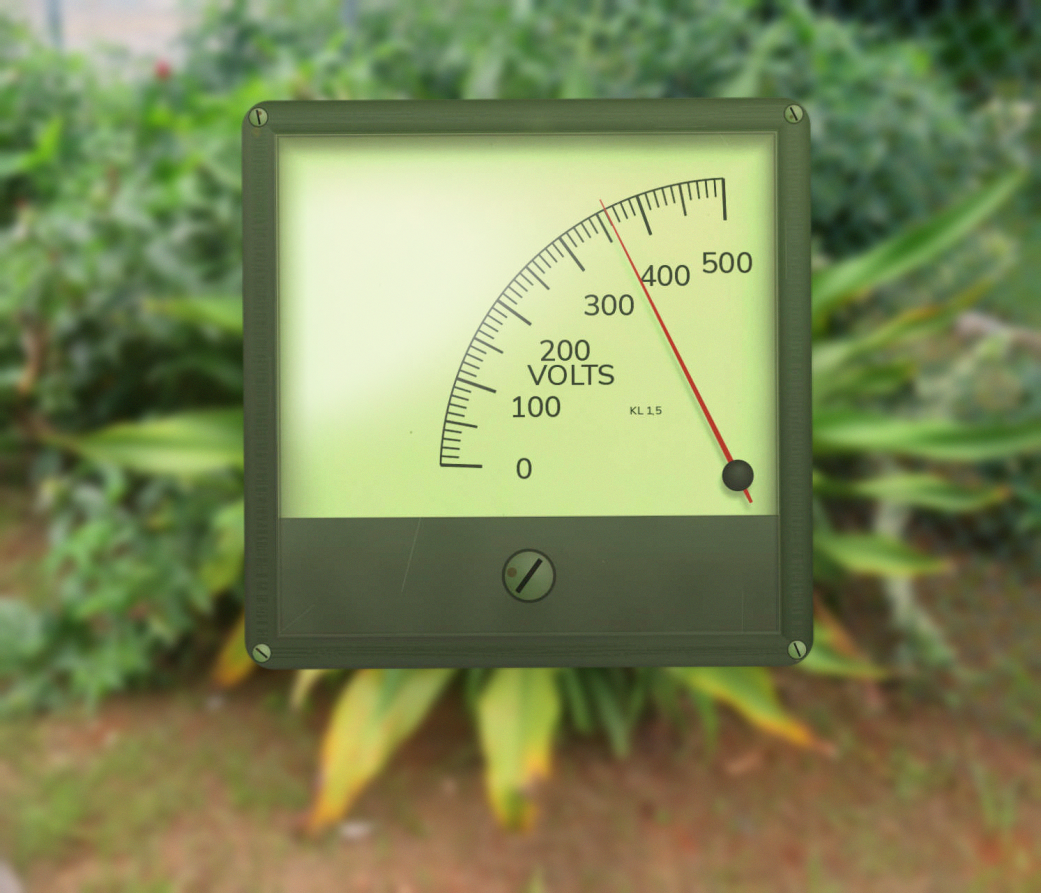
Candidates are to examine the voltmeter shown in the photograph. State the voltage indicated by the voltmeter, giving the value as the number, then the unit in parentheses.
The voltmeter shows 360 (V)
